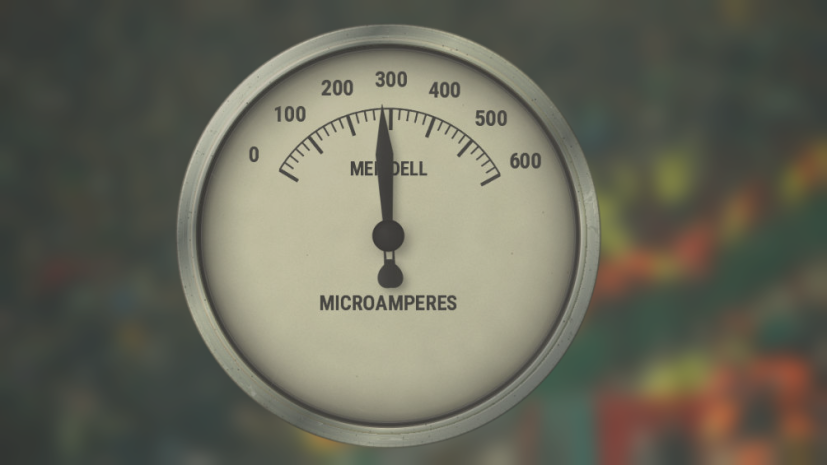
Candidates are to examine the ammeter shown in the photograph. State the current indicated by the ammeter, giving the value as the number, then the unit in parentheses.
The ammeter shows 280 (µA)
